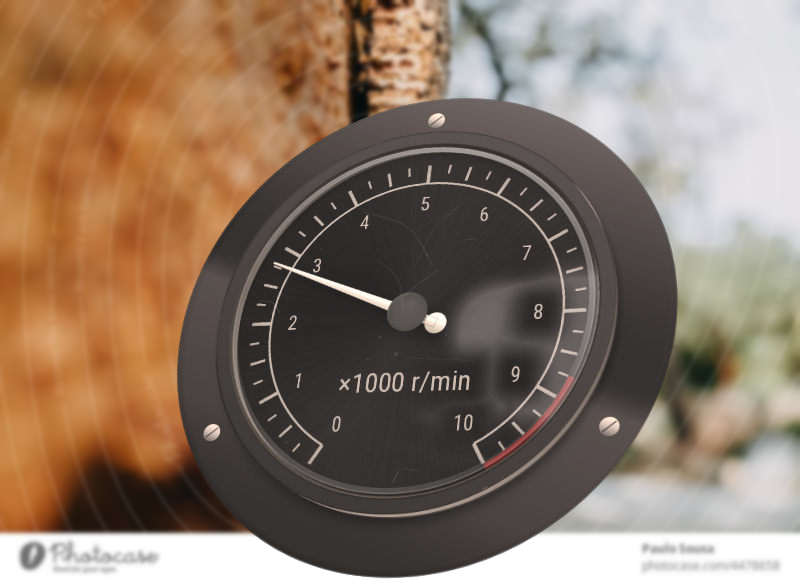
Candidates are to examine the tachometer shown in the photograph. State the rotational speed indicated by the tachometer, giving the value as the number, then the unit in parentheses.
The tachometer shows 2750 (rpm)
